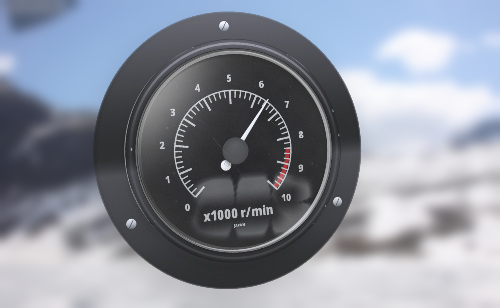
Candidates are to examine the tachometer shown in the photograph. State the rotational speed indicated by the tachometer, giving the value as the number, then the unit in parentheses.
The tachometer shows 6400 (rpm)
